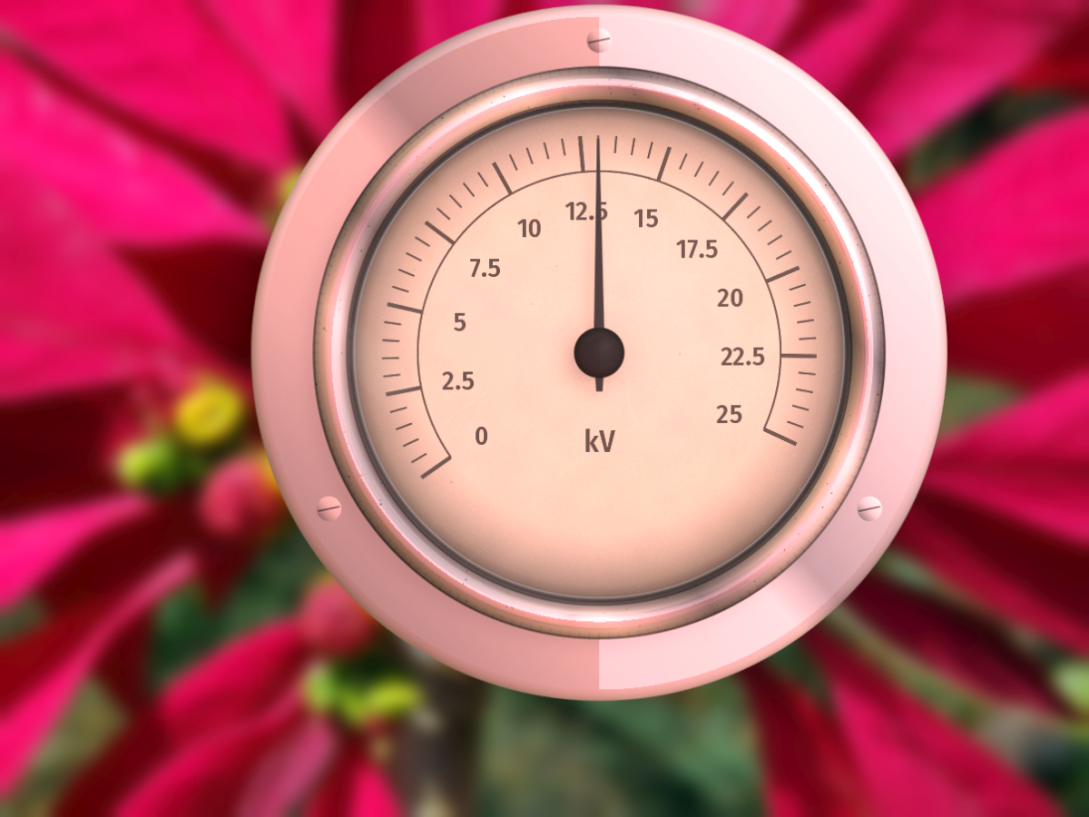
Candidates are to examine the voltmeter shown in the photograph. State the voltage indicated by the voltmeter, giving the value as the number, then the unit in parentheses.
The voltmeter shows 13 (kV)
